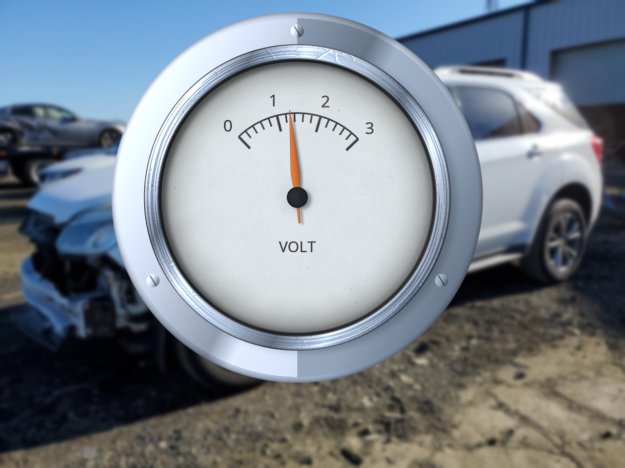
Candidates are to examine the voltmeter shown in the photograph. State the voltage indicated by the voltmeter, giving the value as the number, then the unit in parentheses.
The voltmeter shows 1.3 (V)
